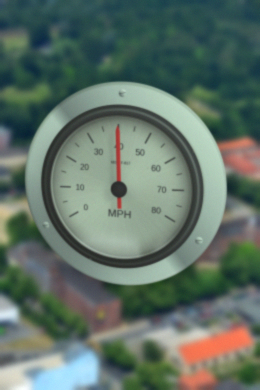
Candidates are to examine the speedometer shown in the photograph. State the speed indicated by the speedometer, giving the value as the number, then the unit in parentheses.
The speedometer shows 40 (mph)
